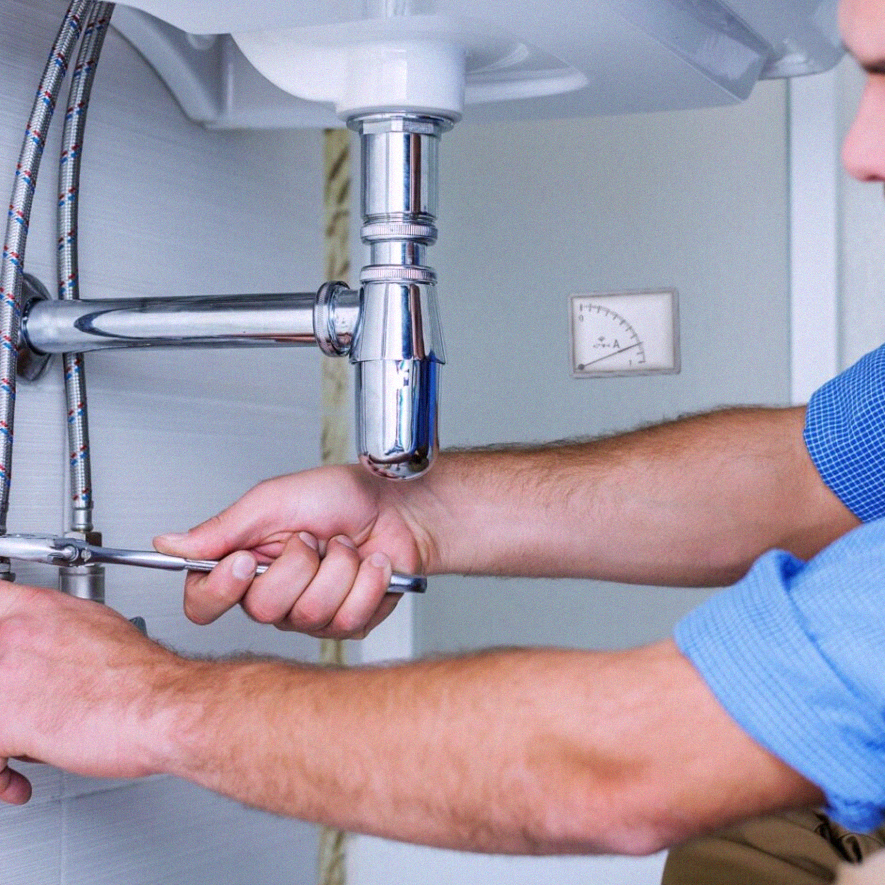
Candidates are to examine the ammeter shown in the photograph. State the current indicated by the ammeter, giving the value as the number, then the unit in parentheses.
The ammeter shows 0.8 (A)
